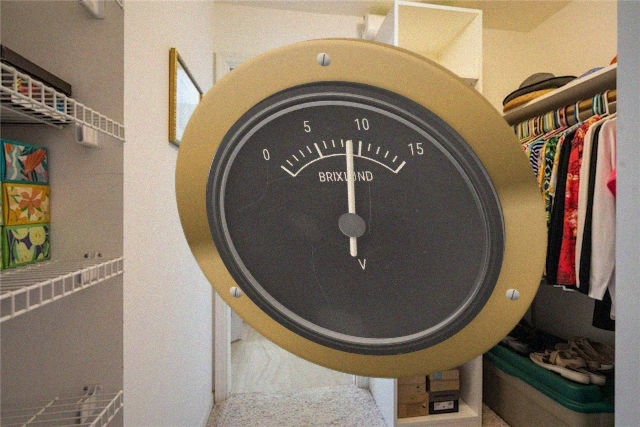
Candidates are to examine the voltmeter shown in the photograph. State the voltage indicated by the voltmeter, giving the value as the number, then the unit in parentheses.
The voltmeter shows 9 (V)
